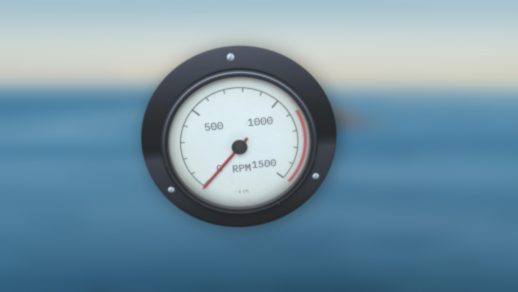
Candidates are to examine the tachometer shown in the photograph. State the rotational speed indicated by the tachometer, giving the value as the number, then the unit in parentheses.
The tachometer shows 0 (rpm)
